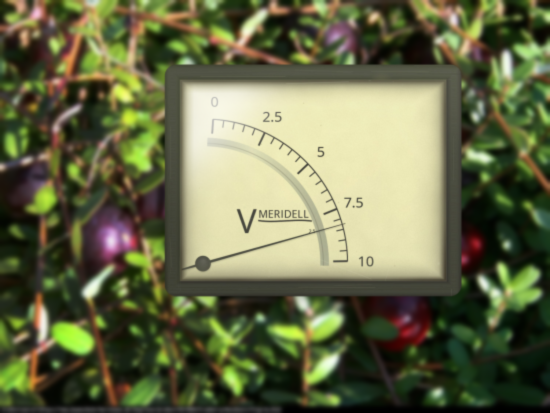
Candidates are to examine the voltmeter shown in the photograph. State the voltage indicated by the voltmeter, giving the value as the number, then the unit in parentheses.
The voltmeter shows 8.25 (V)
